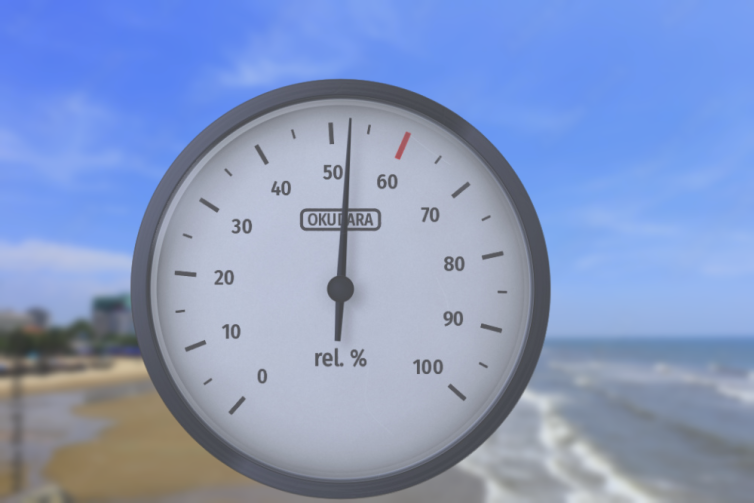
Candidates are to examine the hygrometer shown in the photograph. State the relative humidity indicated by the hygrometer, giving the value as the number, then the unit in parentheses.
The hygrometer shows 52.5 (%)
